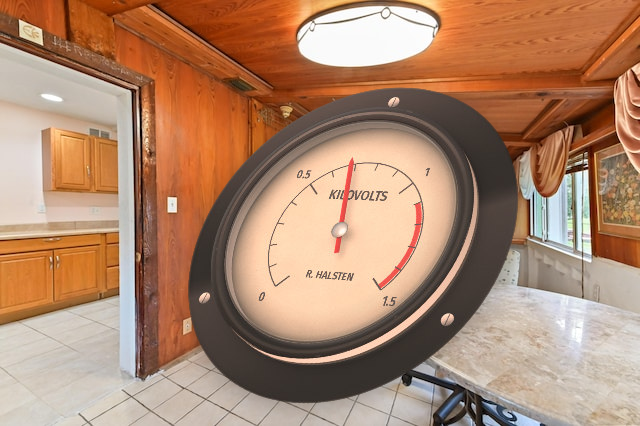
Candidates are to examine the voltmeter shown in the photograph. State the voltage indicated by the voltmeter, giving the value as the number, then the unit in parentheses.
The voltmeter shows 0.7 (kV)
